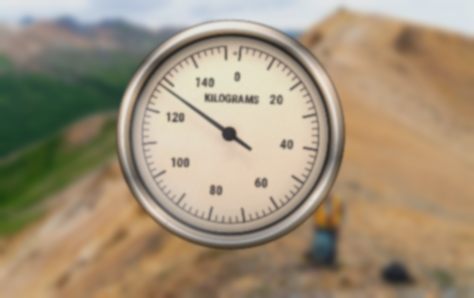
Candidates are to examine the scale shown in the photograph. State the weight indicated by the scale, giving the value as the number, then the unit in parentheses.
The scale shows 128 (kg)
